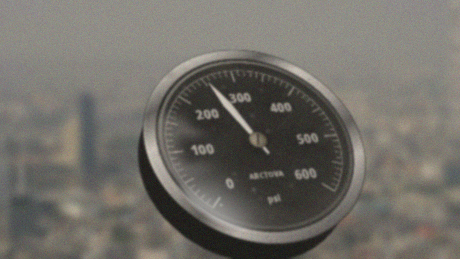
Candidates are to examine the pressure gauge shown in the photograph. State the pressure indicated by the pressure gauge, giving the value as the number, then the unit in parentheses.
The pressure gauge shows 250 (psi)
